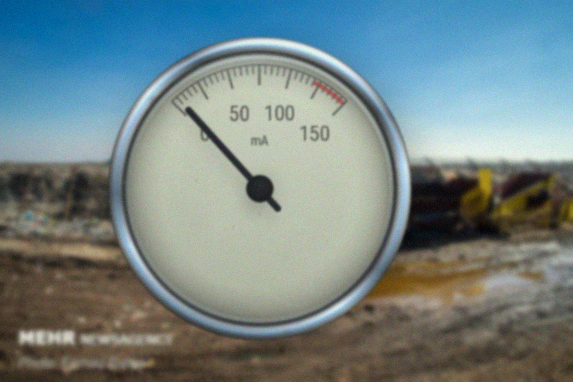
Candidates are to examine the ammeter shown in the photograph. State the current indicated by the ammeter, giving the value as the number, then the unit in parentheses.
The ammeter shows 5 (mA)
